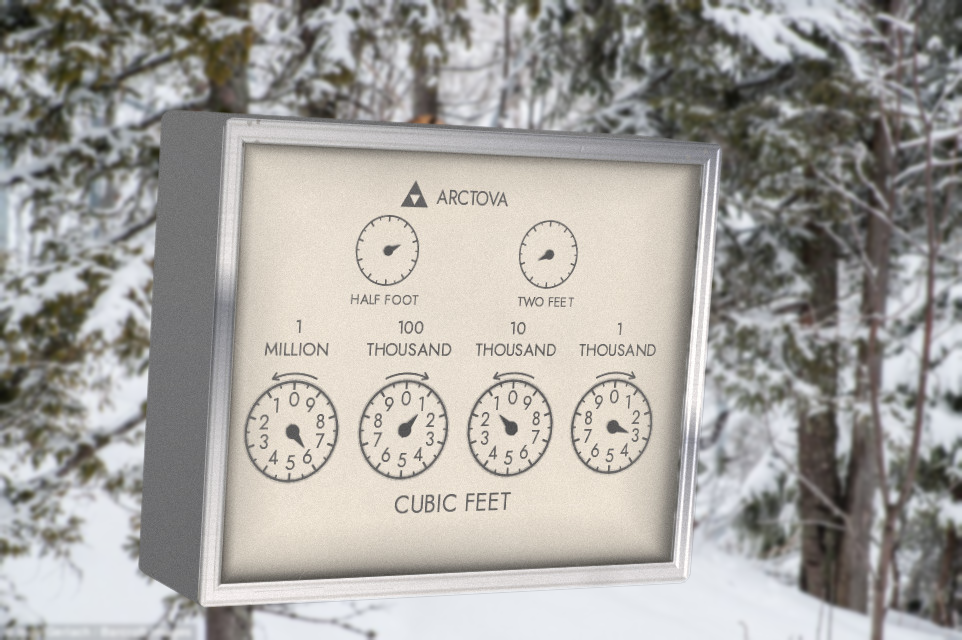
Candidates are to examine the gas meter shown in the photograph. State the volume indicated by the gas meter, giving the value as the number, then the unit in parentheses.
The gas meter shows 611300 (ft³)
